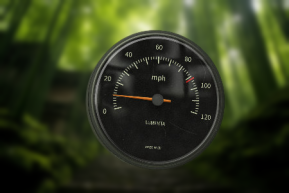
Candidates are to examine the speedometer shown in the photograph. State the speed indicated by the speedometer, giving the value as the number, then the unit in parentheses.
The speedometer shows 10 (mph)
